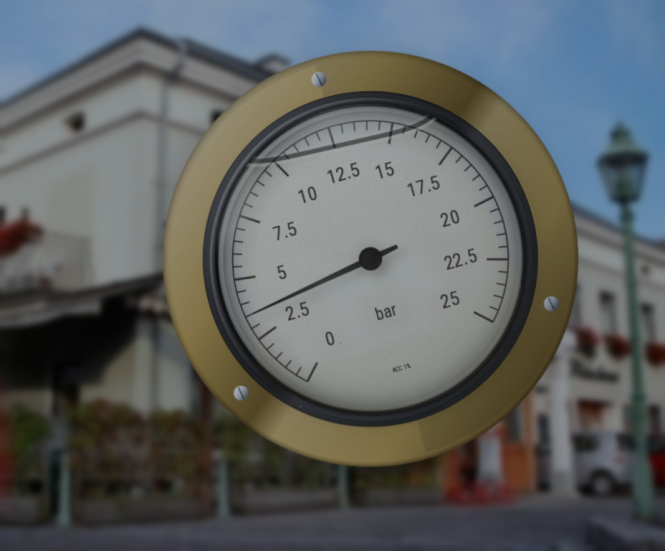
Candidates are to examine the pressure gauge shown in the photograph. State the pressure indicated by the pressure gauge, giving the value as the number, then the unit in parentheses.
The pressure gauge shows 3.5 (bar)
